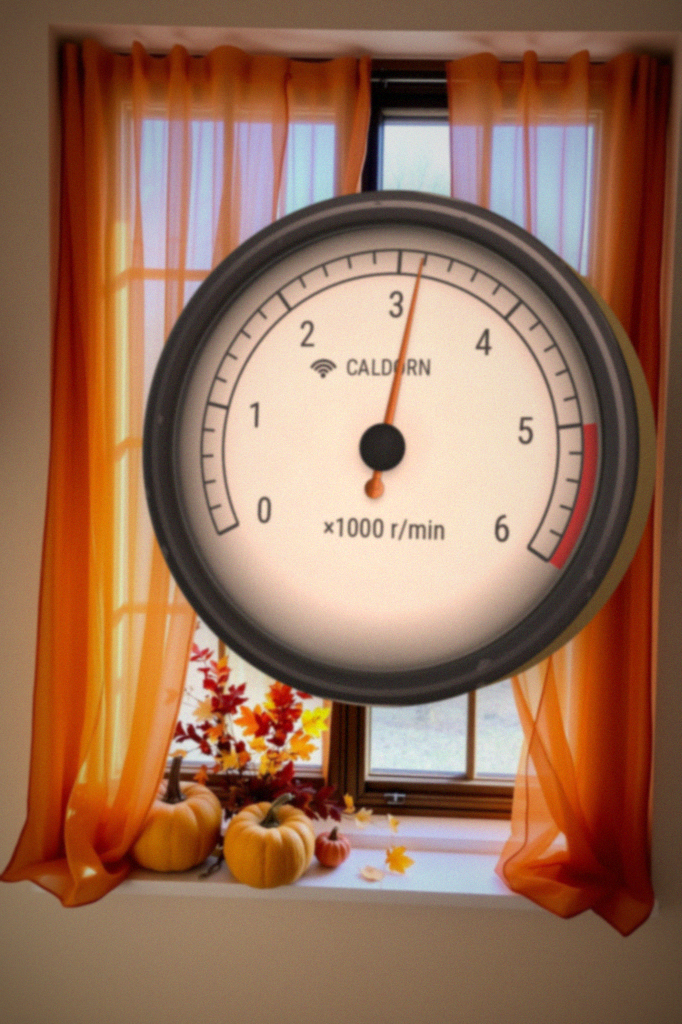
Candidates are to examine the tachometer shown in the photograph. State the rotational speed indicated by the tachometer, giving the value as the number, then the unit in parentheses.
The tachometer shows 3200 (rpm)
